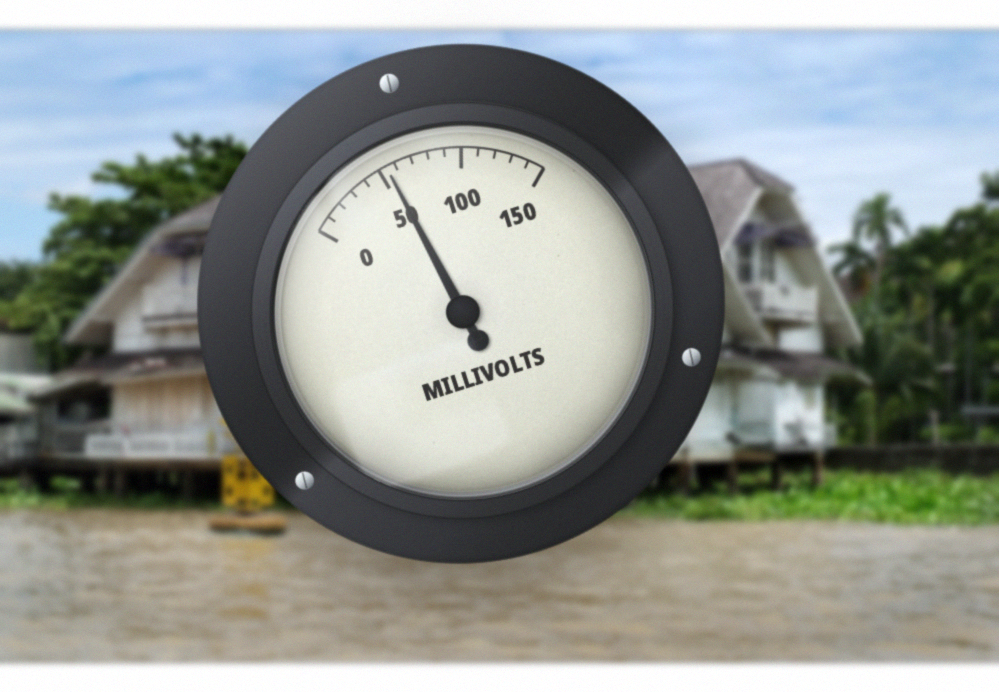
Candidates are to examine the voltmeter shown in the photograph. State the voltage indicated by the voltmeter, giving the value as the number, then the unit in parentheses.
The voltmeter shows 55 (mV)
